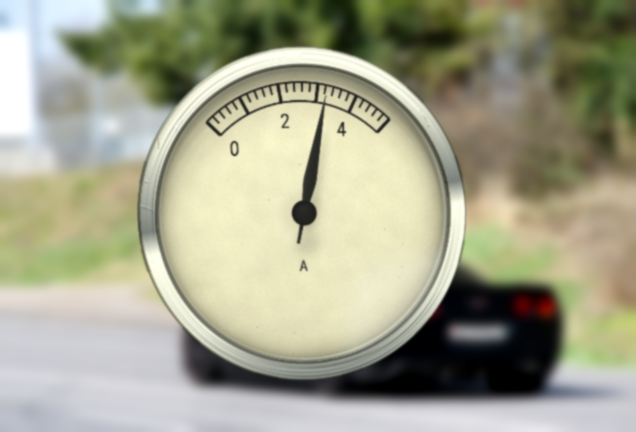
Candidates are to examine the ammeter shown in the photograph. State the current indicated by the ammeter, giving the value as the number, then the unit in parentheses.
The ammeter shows 3.2 (A)
